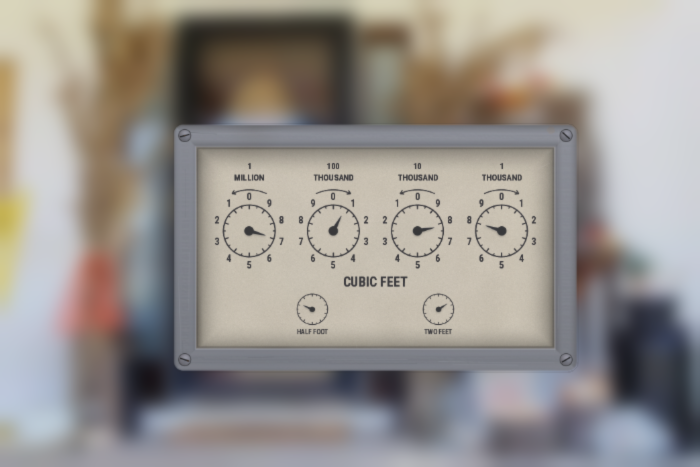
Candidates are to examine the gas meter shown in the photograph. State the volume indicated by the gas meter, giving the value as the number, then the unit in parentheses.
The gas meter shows 707800 (ft³)
